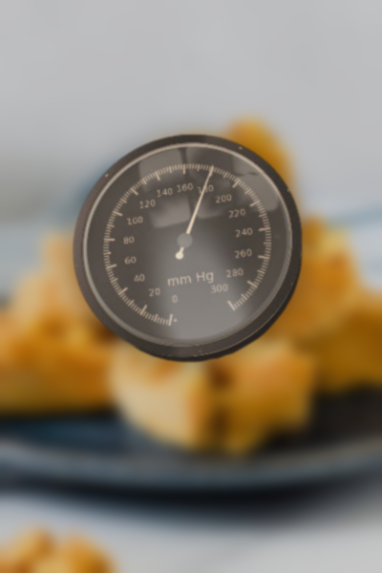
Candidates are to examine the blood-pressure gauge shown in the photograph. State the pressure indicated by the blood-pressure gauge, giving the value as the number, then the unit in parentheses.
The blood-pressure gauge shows 180 (mmHg)
